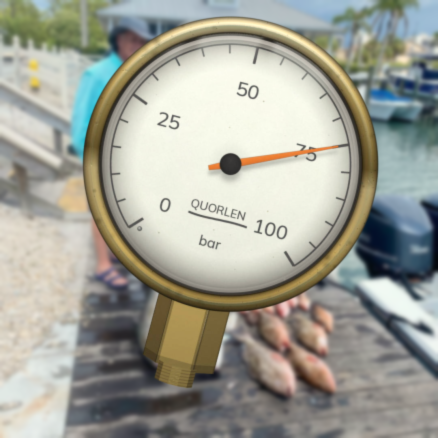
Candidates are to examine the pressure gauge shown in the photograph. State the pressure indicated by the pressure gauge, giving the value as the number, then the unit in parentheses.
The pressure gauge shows 75 (bar)
